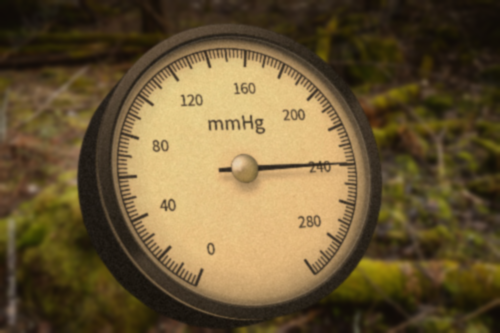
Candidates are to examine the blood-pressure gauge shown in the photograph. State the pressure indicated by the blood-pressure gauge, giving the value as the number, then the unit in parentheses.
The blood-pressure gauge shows 240 (mmHg)
